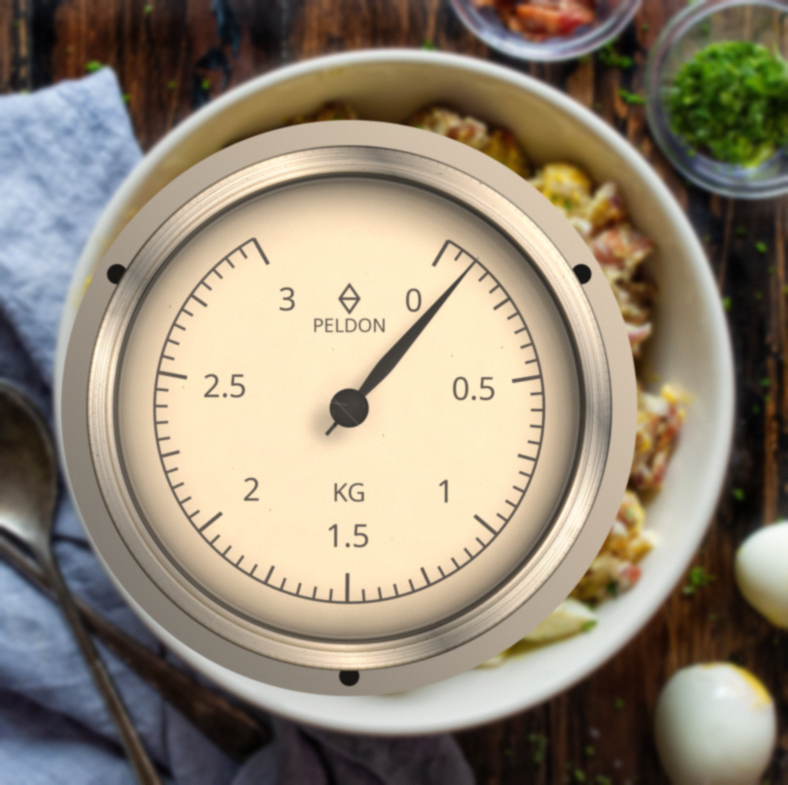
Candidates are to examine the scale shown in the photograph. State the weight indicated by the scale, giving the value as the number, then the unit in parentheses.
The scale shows 0.1 (kg)
